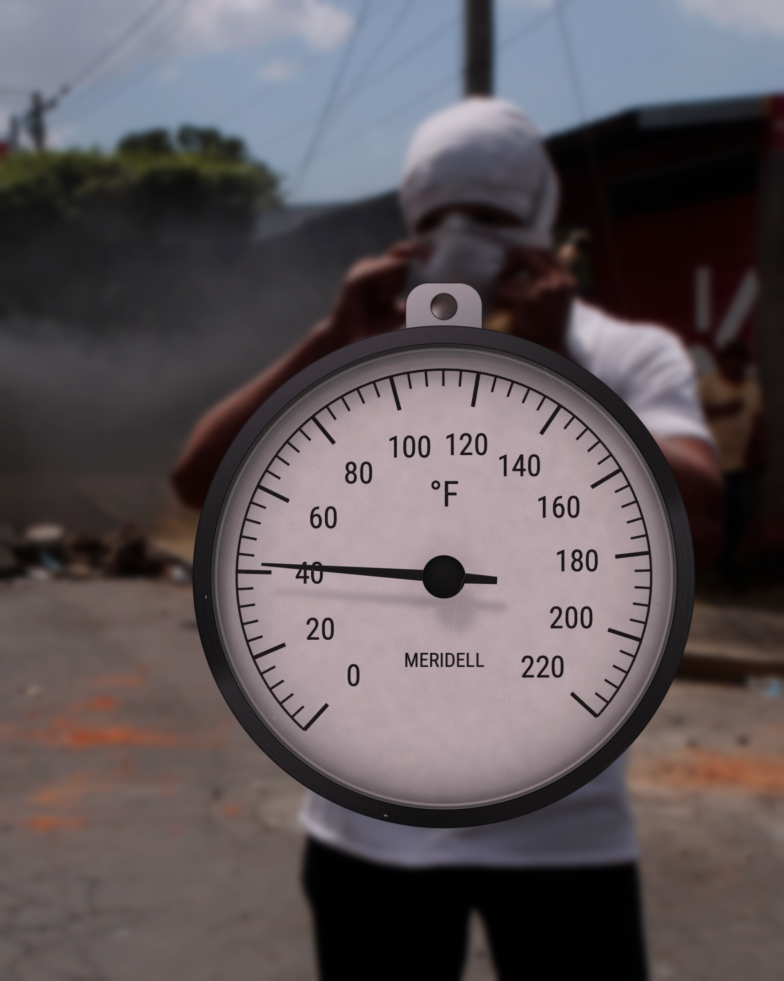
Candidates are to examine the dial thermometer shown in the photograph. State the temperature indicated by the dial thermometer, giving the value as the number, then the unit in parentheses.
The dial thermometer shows 42 (°F)
